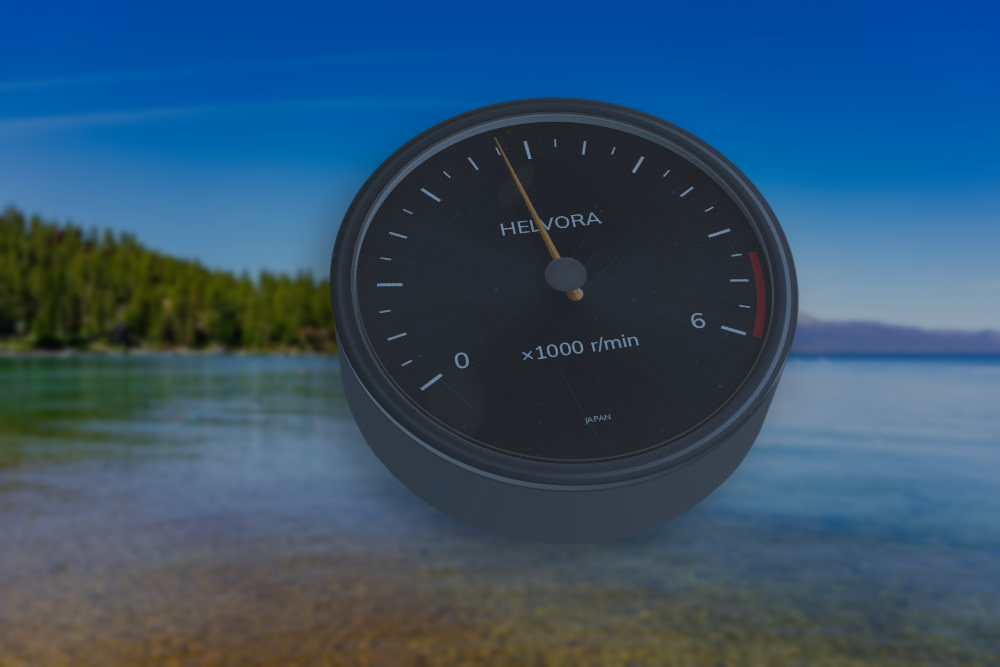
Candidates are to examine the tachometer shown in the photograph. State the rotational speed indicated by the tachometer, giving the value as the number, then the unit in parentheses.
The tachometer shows 2750 (rpm)
